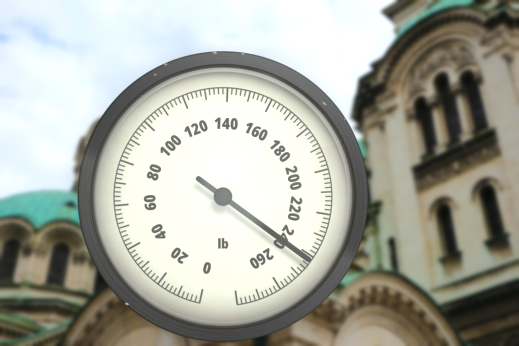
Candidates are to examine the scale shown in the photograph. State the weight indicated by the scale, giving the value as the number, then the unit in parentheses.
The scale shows 242 (lb)
